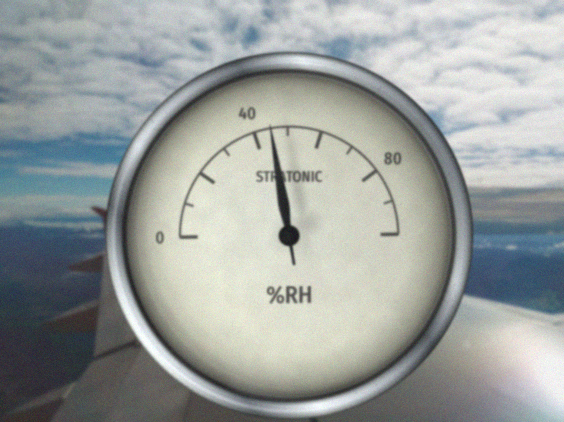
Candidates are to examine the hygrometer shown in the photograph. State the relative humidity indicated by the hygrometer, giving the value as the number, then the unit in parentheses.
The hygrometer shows 45 (%)
